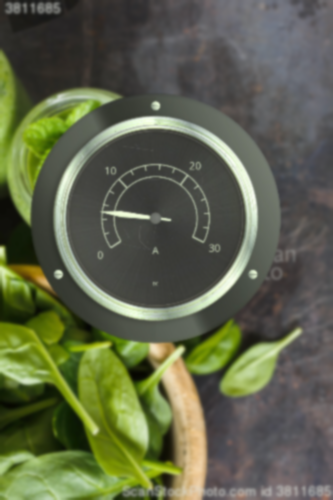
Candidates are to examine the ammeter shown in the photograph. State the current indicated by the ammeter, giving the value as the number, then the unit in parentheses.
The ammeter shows 5 (A)
